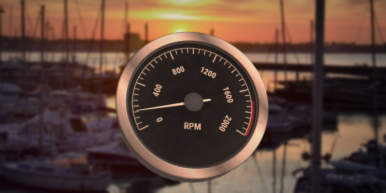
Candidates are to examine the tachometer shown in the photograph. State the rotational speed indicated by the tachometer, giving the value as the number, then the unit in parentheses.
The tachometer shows 150 (rpm)
